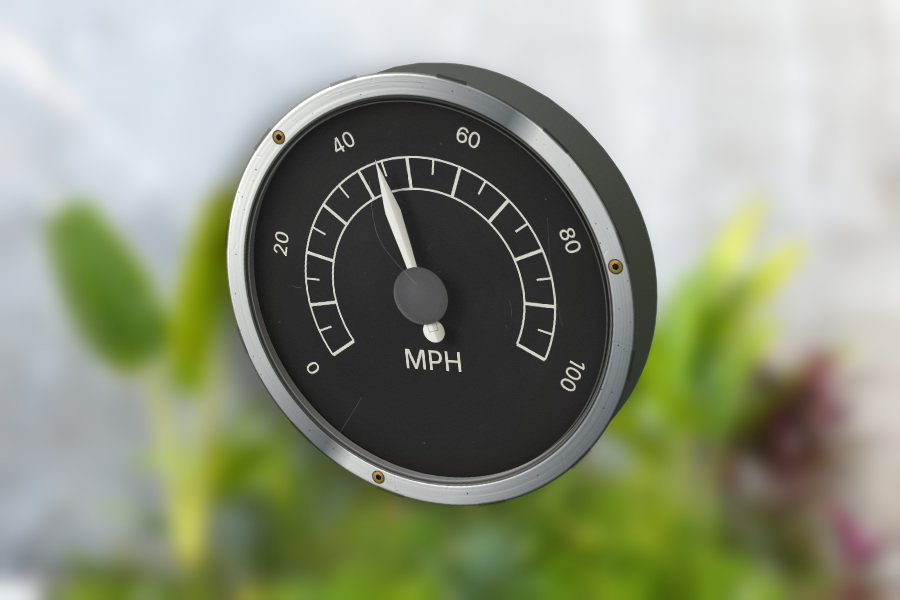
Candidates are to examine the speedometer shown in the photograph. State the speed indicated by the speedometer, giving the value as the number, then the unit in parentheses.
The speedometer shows 45 (mph)
